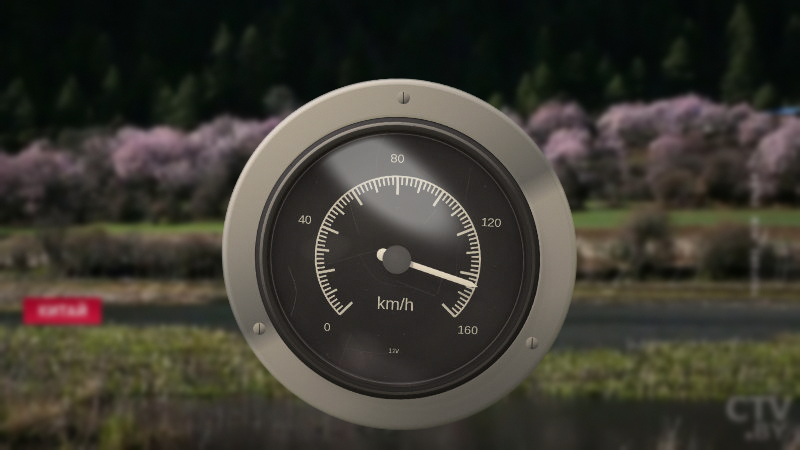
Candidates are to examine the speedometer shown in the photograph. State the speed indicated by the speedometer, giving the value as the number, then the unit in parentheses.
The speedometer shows 144 (km/h)
